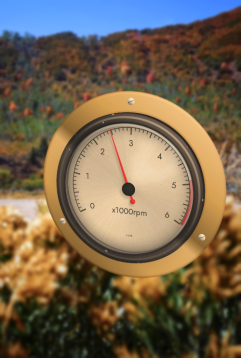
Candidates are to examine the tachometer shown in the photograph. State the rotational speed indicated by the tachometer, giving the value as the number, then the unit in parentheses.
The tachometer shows 2500 (rpm)
